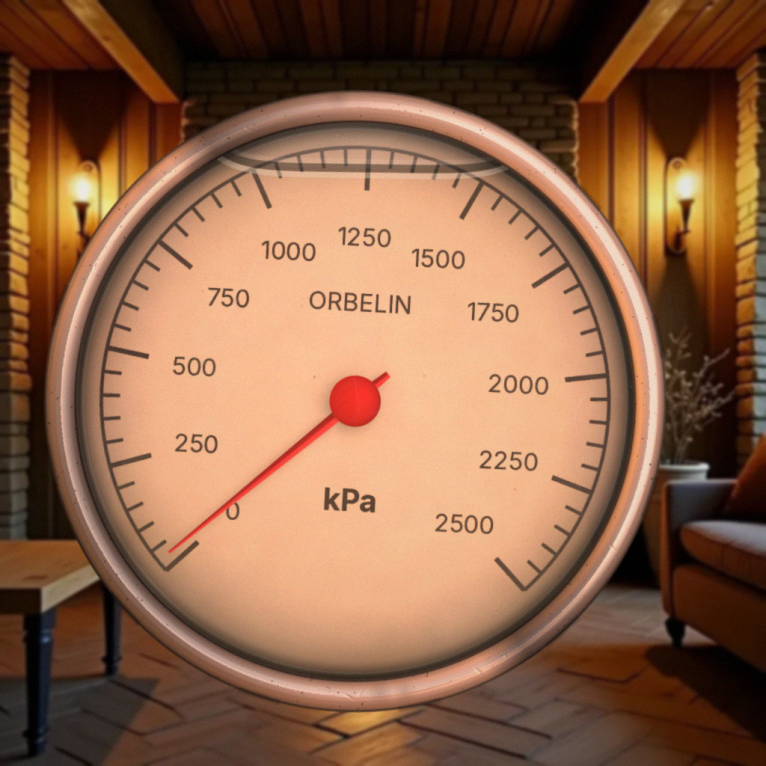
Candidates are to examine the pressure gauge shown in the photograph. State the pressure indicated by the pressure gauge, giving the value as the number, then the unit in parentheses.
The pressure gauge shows 25 (kPa)
